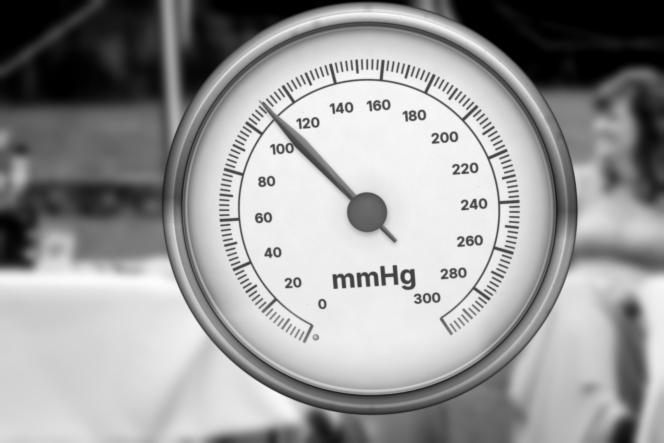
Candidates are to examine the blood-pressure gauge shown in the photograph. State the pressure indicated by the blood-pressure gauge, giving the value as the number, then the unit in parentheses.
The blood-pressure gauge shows 110 (mmHg)
